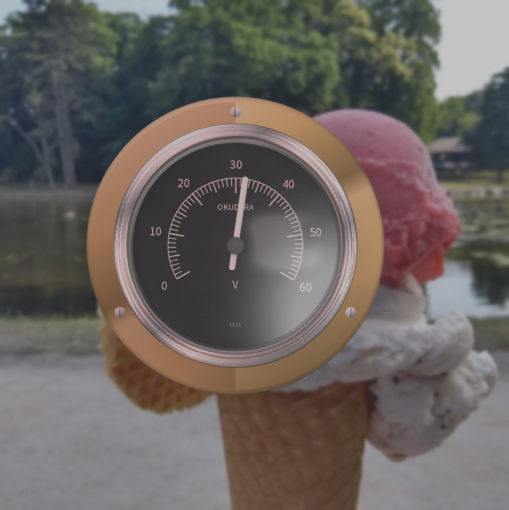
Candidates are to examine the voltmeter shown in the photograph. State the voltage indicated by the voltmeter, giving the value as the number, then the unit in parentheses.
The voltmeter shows 32 (V)
